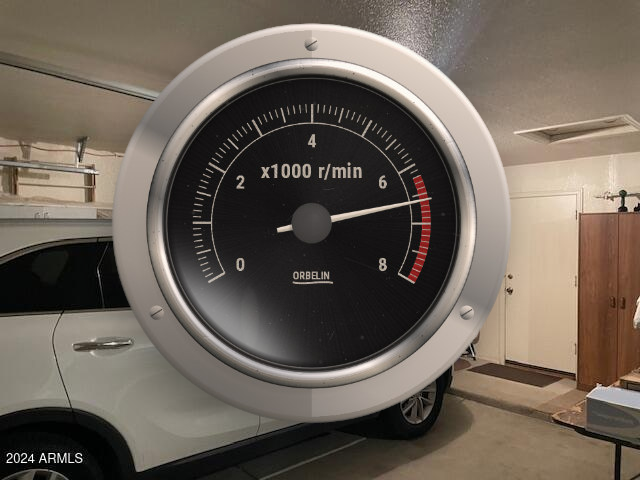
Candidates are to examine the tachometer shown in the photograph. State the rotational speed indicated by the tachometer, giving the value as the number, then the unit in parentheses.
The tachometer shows 6600 (rpm)
